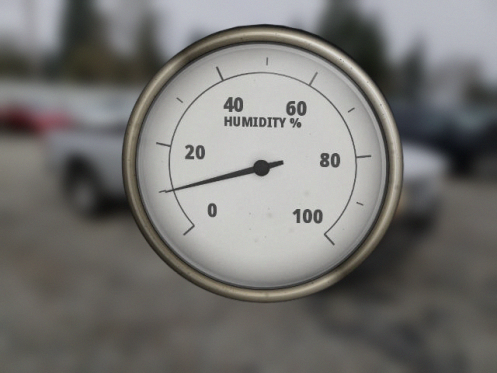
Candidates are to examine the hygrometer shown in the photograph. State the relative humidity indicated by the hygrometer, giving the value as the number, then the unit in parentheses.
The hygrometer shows 10 (%)
